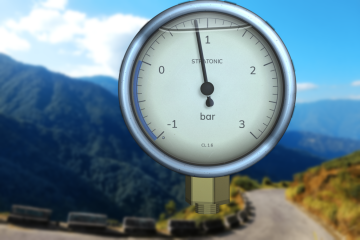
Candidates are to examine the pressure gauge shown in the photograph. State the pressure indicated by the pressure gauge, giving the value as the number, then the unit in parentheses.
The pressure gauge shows 0.85 (bar)
